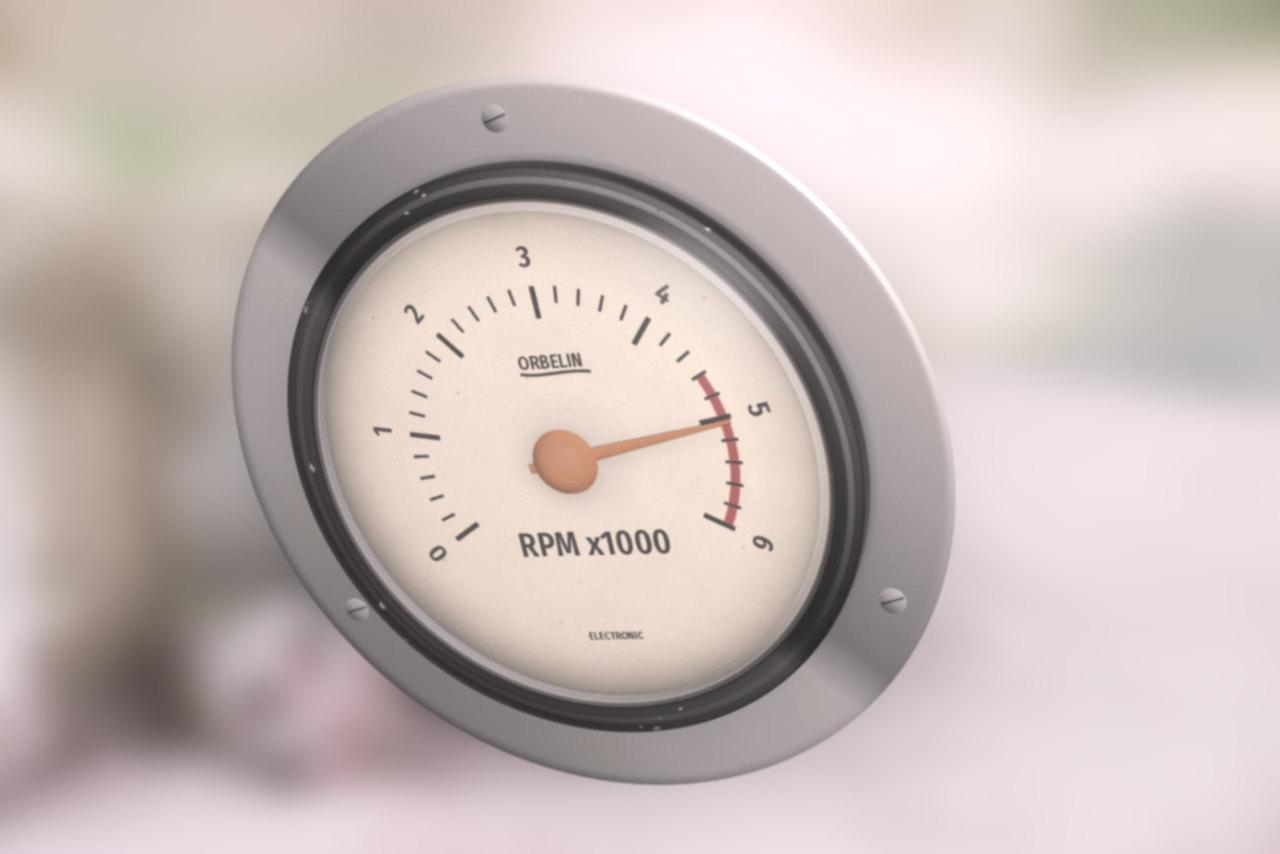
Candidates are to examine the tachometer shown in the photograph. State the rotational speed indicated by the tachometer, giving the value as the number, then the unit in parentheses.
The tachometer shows 5000 (rpm)
